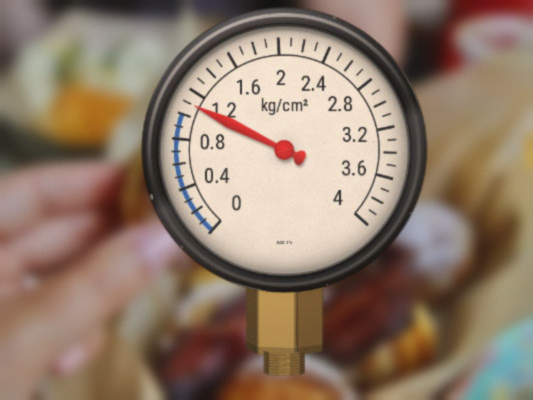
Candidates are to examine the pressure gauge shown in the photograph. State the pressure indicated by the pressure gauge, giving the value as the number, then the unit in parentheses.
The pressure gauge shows 1.1 (kg/cm²)
